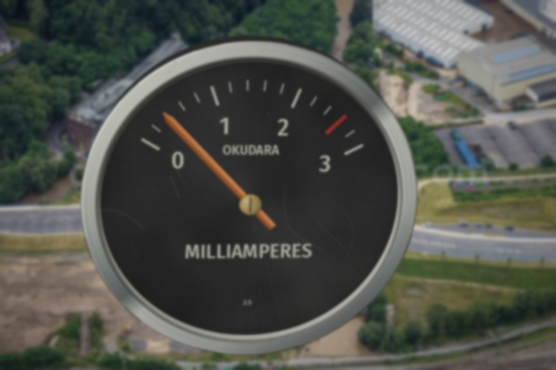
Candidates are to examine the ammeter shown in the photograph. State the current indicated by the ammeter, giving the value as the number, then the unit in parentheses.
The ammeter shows 0.4 (mA)
